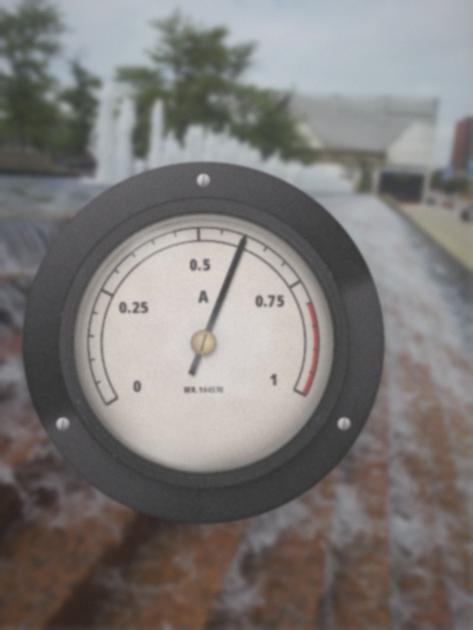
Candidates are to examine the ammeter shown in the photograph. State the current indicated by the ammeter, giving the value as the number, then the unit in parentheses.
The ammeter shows 0.6 (A)
